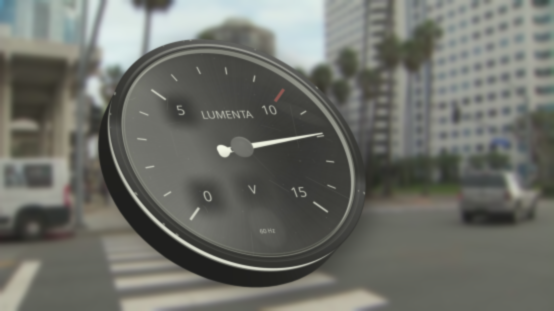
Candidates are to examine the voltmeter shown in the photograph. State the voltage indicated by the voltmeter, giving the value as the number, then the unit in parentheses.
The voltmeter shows 12 (V)
